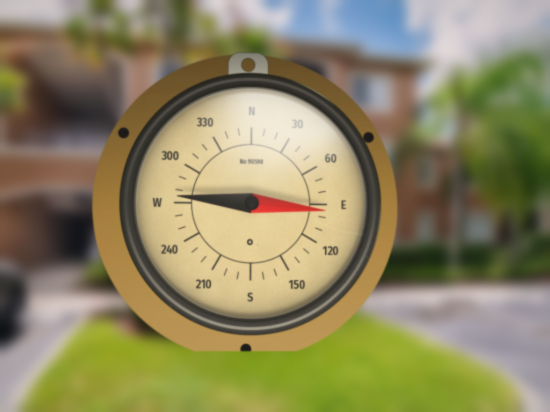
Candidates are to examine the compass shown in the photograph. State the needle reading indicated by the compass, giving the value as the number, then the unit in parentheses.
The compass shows 95 (°)
